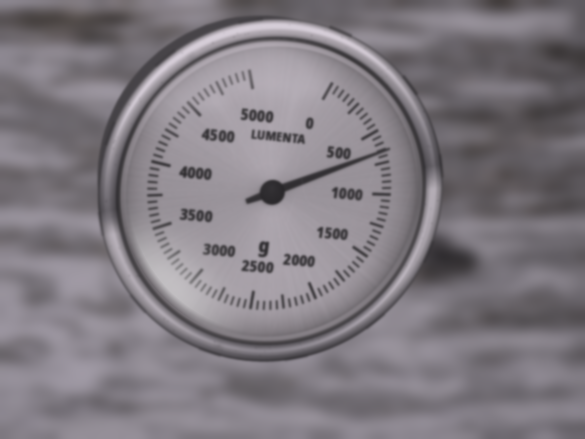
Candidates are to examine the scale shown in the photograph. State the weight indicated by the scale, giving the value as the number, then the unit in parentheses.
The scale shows 650 (g)
